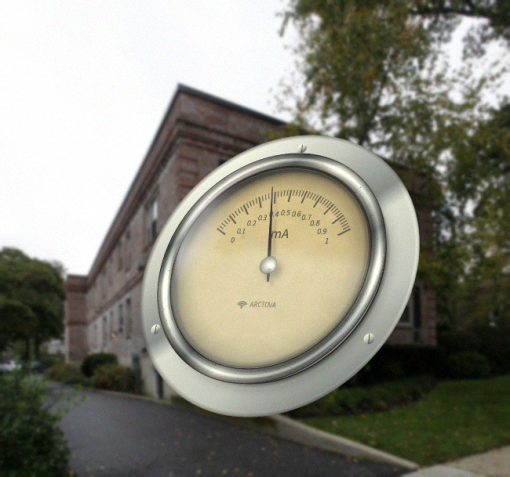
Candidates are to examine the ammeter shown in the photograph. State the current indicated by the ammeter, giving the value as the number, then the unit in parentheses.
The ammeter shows 0.4 (mA)
